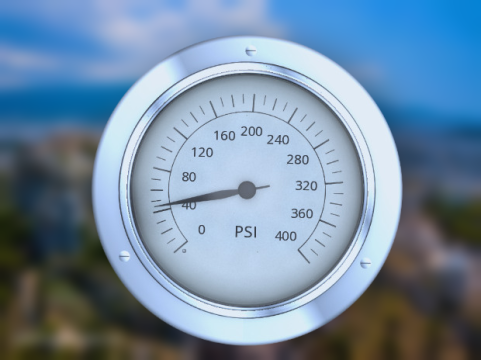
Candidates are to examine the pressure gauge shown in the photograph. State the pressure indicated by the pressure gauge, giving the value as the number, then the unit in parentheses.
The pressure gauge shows 45 (psi)
